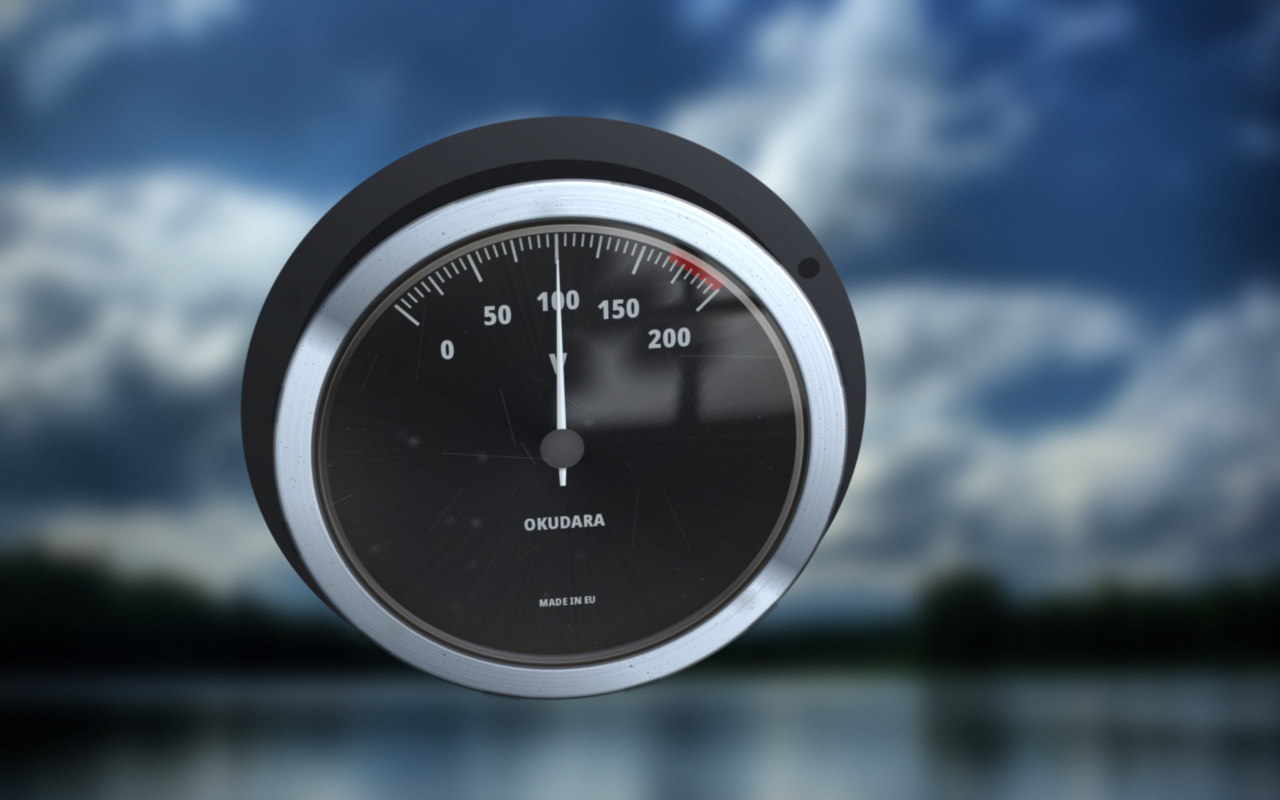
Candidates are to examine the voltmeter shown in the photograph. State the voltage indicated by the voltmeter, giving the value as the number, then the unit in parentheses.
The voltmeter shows 100 (V)
